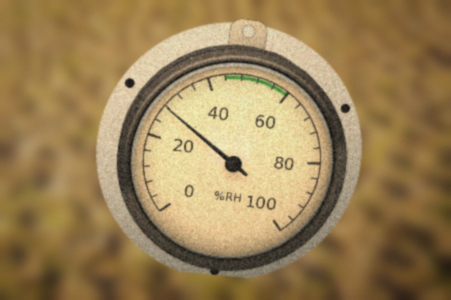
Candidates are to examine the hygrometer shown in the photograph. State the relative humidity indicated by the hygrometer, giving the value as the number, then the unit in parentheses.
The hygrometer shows 28 (%)
